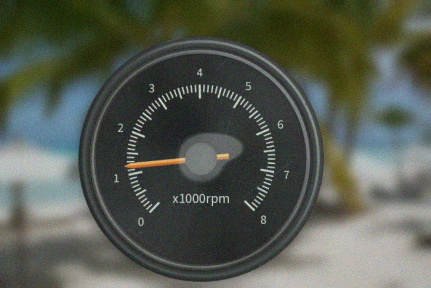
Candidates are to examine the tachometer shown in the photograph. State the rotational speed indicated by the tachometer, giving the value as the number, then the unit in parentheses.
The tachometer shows 1200 (rpm)
